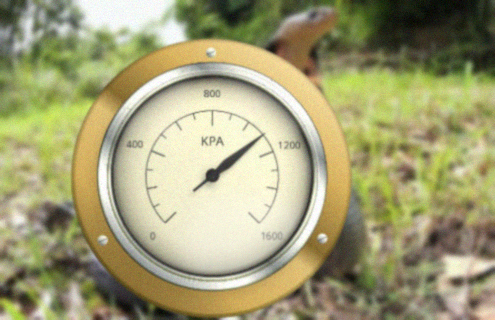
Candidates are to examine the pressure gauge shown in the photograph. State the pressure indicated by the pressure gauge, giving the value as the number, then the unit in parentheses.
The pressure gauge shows 1100 (kPa)
